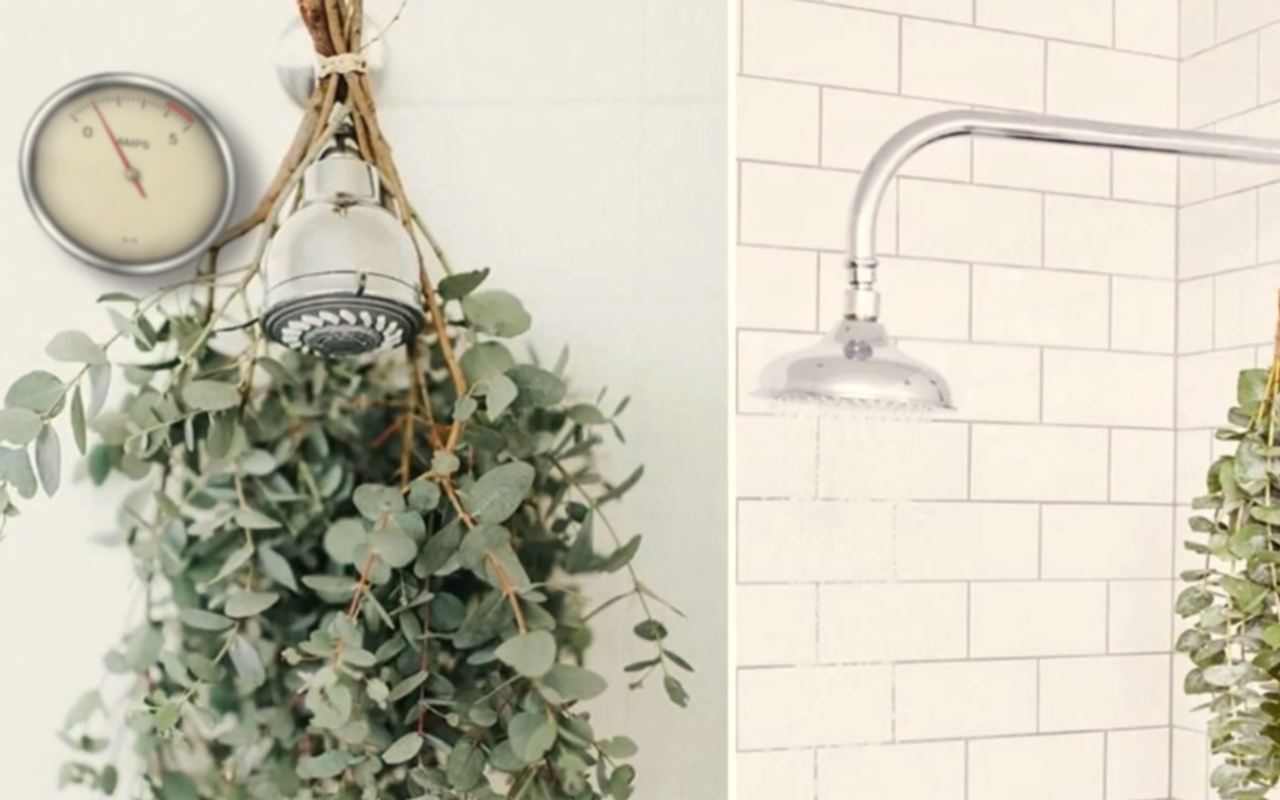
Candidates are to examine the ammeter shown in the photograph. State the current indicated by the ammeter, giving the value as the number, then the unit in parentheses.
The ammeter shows 1 (A)
